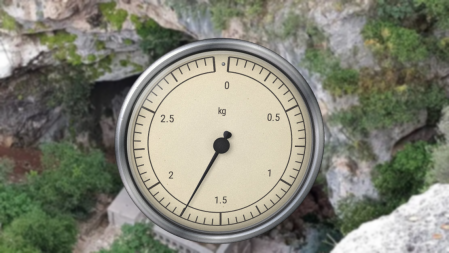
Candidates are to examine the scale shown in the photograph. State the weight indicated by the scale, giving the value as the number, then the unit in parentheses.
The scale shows 1.75 (kg)
